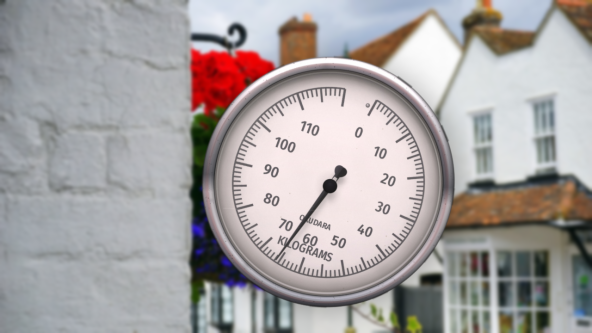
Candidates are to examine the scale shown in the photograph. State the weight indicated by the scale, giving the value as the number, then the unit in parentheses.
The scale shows 66 (kg)
